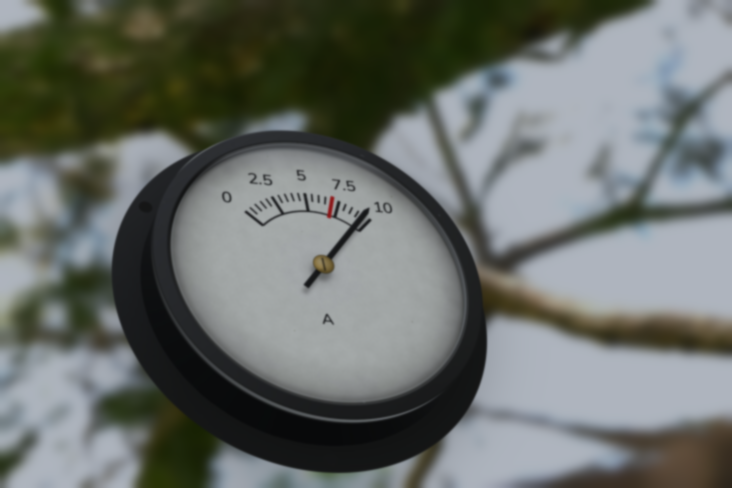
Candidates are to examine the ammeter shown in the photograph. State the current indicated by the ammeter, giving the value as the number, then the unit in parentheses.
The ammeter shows 9.5 (A)
